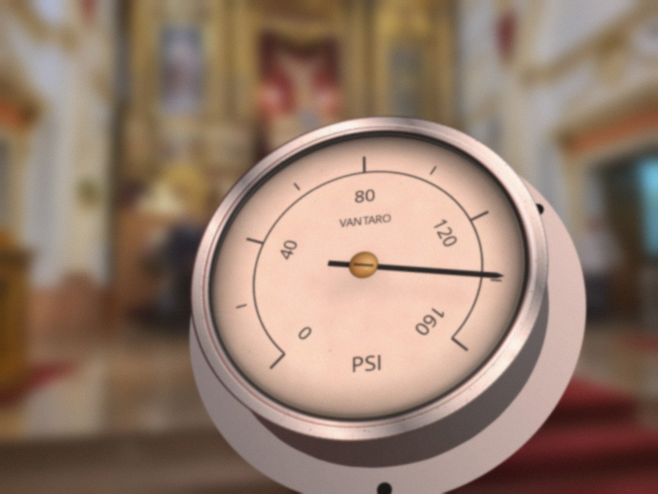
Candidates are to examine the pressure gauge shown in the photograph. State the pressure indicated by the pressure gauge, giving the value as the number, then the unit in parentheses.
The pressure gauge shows 140 (psi)
